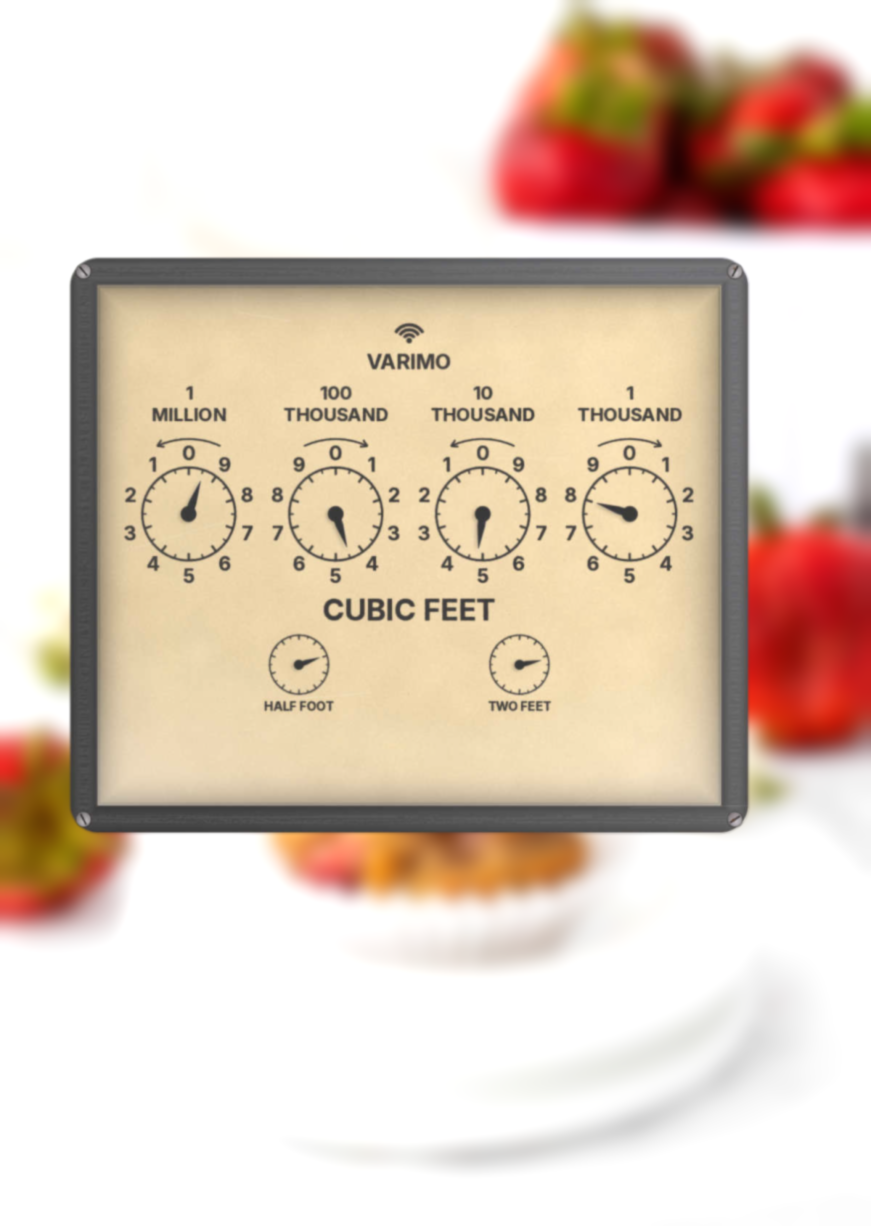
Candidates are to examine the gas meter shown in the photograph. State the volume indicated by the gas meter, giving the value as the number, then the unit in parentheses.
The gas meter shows 944800 (ft³)
